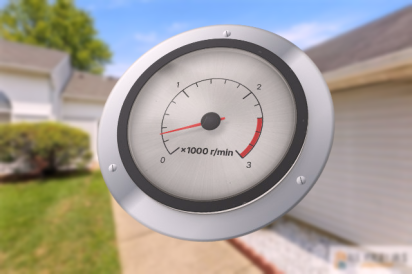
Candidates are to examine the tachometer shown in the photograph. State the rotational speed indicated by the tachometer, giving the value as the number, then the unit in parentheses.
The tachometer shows 300 (rpm)
